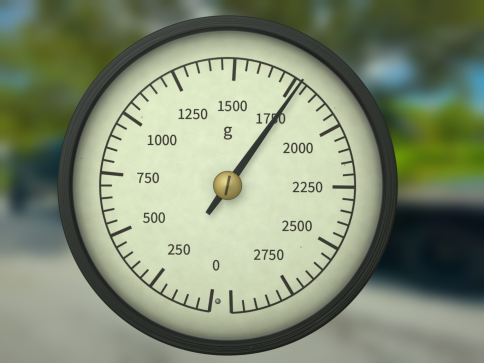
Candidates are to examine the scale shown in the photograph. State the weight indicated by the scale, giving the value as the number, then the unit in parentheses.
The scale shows 1775 (g)
